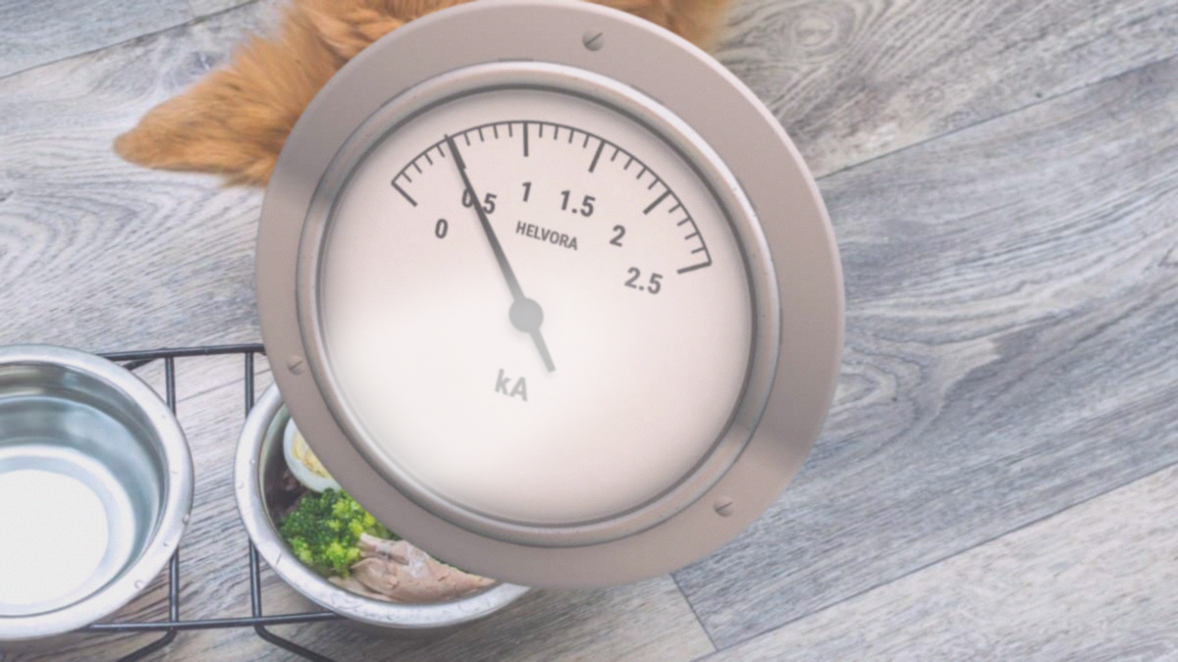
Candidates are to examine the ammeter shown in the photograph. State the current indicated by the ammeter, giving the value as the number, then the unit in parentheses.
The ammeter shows 0.5 (kA)
